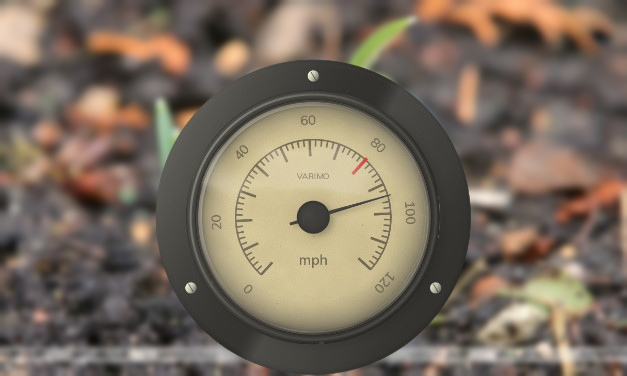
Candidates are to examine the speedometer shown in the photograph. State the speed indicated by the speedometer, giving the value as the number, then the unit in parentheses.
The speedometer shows 94 (mph)
